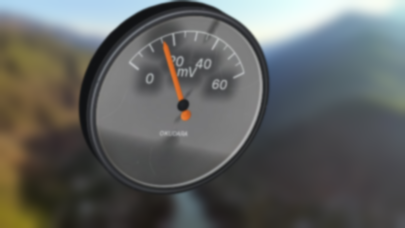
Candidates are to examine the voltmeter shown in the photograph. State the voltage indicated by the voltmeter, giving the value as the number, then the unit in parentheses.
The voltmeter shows 15 (mV)
